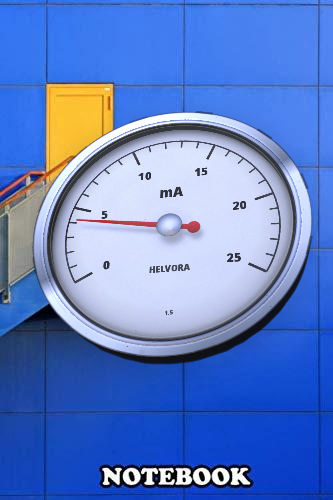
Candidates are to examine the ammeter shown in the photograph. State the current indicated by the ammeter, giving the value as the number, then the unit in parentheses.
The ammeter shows 4 (mA)
